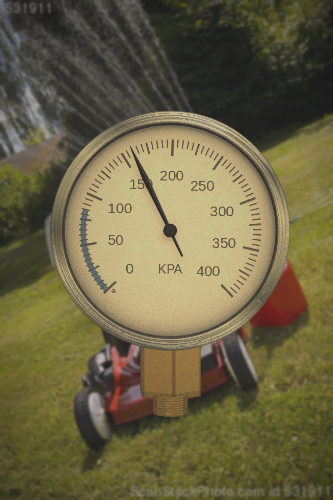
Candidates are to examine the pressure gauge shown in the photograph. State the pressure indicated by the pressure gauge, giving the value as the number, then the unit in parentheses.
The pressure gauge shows 160 (kPa)
